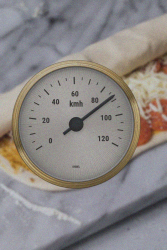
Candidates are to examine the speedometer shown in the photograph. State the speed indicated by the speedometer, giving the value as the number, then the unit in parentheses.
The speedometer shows 87.5 (km/h)
